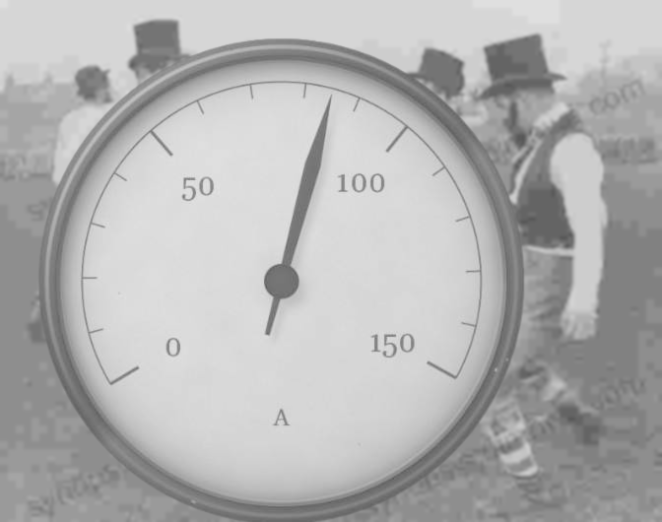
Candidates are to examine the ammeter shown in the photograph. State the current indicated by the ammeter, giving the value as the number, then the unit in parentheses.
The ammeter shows 85 (A)
